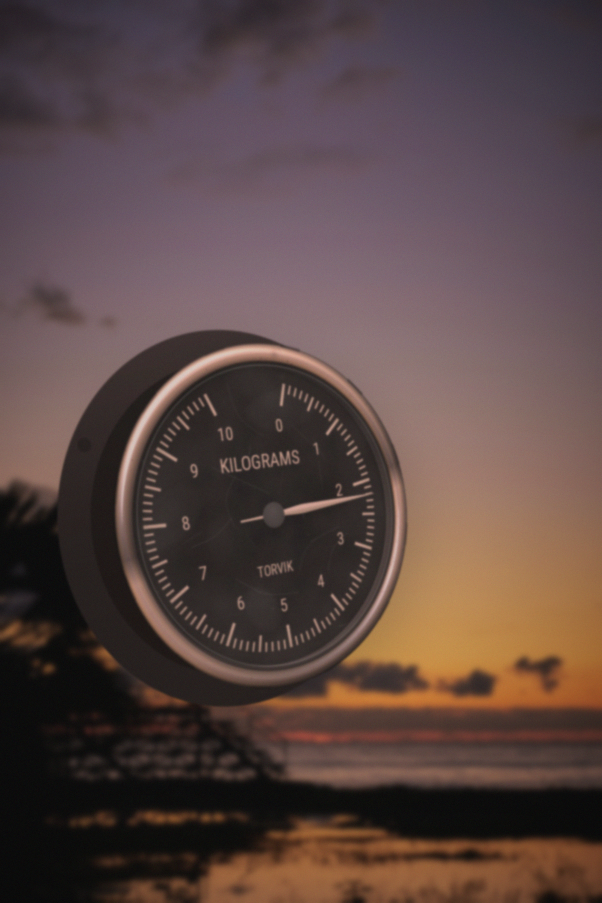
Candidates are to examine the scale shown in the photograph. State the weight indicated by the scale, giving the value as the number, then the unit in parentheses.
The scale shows 2.2 (kg)
